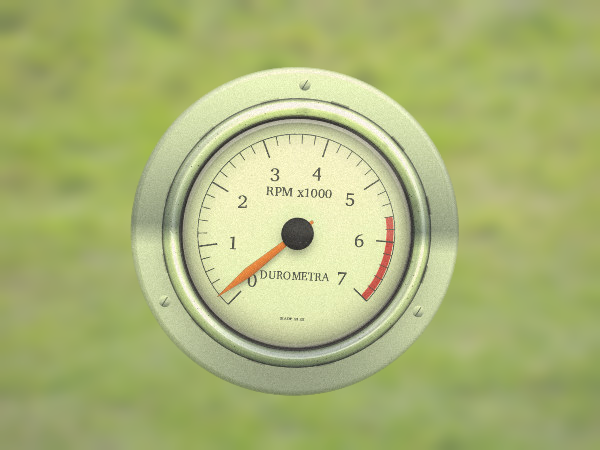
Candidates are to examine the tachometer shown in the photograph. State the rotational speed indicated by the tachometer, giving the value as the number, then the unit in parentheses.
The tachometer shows 200 (rpm)
